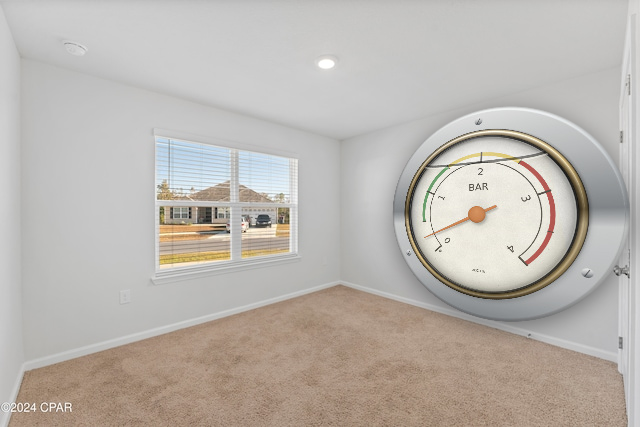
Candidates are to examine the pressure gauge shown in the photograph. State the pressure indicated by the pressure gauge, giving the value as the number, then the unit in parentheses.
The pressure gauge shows 0.25 (bar)
